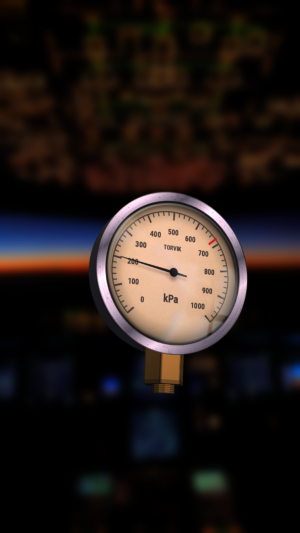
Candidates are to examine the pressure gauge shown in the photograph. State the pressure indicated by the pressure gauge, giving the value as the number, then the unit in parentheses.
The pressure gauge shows 200 (kPa)
